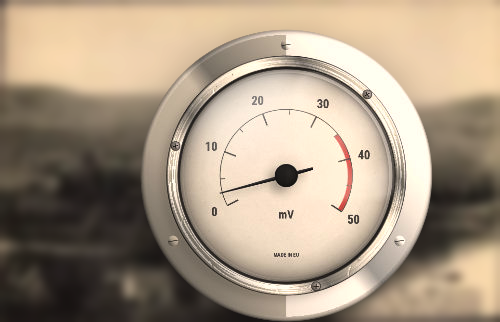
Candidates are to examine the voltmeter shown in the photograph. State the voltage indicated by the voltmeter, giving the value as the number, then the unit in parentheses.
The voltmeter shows 2.5 (mV)
